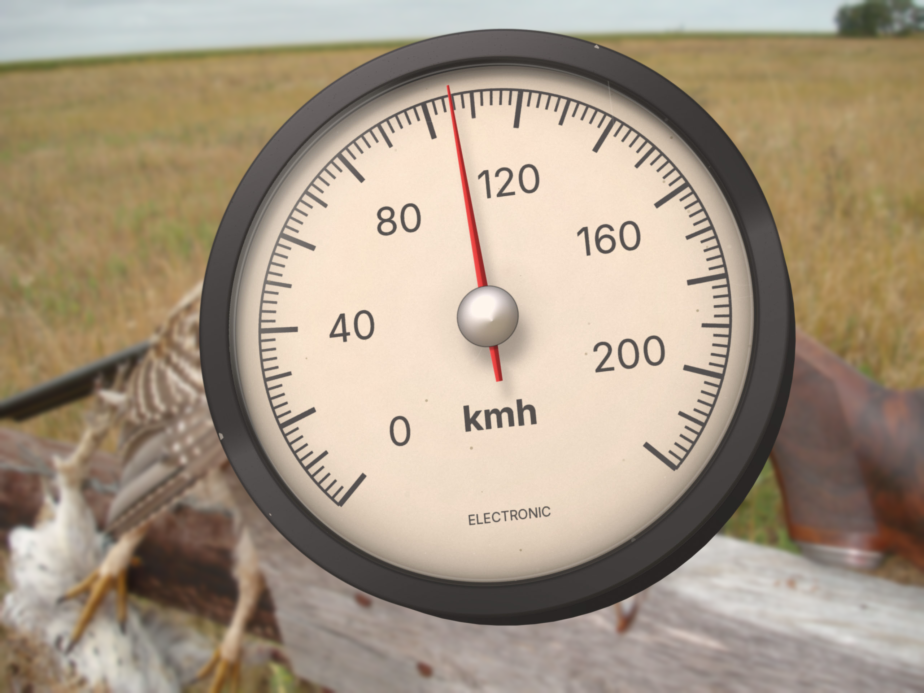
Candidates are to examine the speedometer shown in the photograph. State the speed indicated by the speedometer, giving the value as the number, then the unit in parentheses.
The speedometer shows 106 (km/h)
